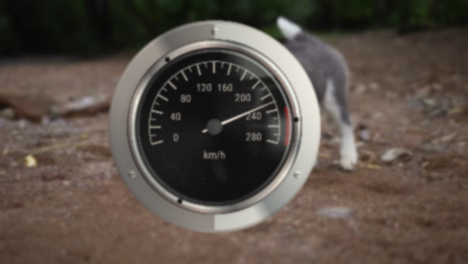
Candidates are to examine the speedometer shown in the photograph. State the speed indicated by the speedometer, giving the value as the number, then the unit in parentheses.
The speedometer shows 230 (km/h)
